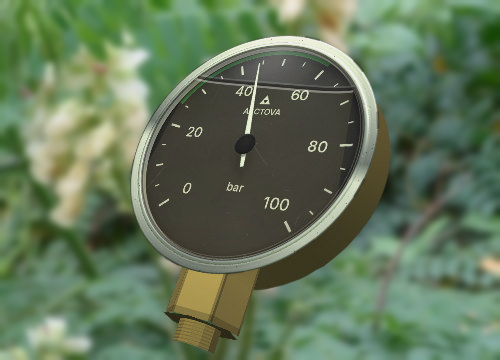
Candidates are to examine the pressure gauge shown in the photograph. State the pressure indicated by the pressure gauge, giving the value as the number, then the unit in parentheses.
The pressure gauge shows 45 (bar)
